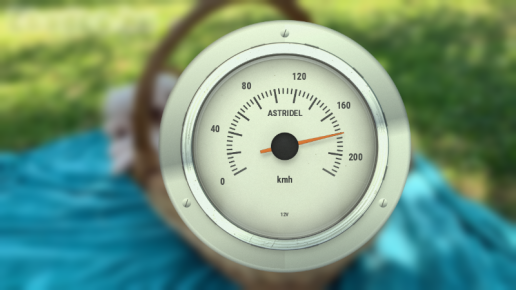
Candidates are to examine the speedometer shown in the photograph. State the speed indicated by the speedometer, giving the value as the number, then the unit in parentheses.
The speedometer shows 180 (km/h)
